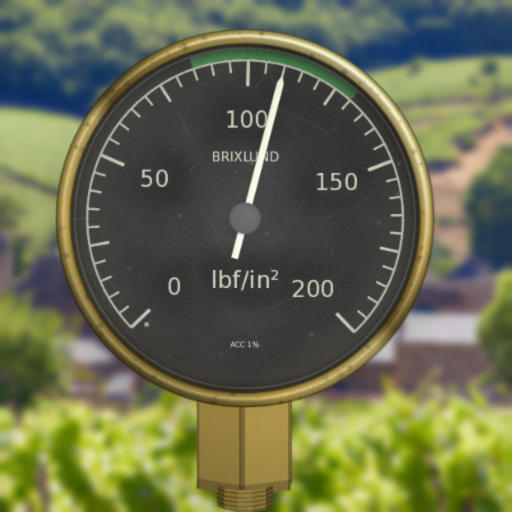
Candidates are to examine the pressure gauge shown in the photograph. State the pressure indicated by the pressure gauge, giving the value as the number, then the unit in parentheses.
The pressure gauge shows 110 (psi)
